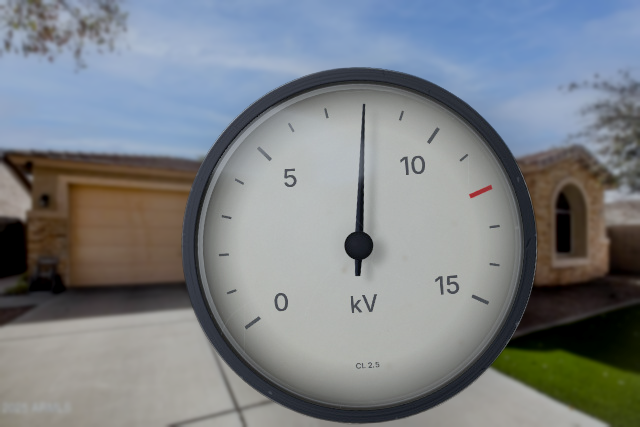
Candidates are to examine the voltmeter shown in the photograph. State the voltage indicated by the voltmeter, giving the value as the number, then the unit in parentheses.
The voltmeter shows 8 (kV)
